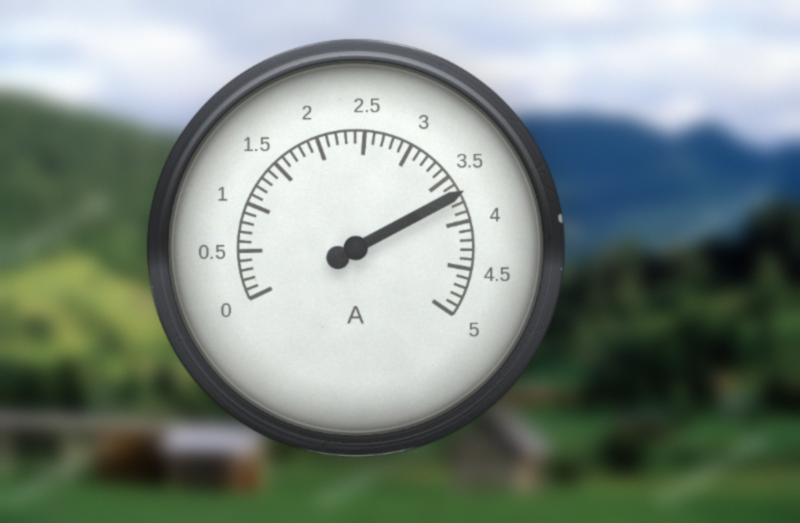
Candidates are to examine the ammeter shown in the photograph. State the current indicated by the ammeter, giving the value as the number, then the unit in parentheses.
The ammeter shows 3.7 (A)
